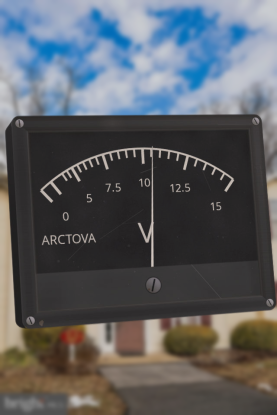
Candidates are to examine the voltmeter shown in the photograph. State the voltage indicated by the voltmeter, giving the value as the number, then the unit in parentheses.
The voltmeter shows 10.5 (V)
